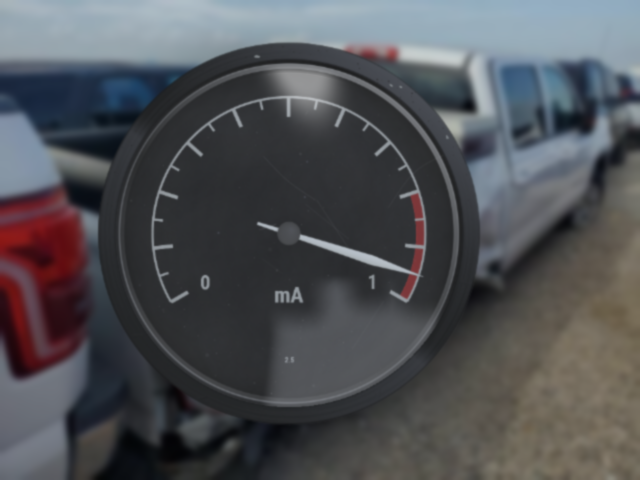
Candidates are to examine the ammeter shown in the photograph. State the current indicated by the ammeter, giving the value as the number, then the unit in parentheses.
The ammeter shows 0.95 (mA)
